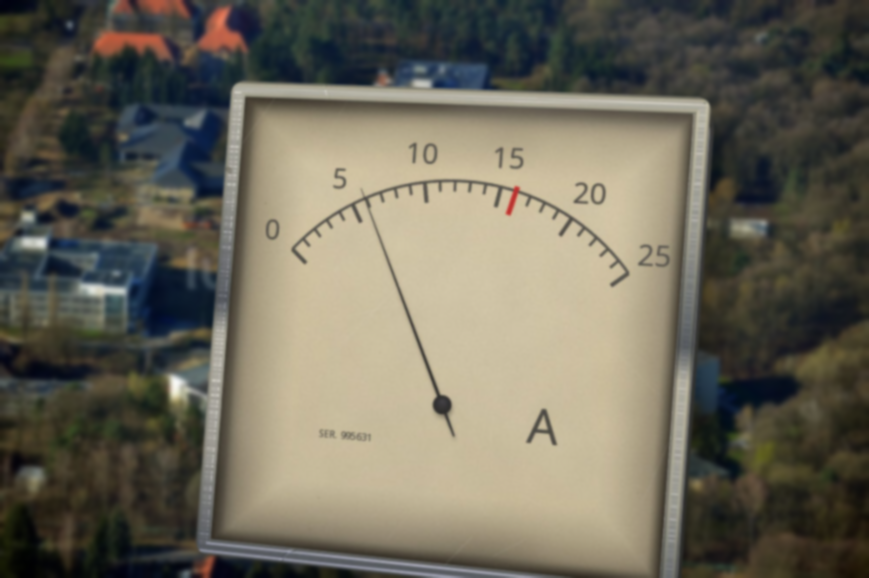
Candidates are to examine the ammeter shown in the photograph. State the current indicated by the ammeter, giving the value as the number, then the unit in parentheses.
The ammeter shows 6 (A)
